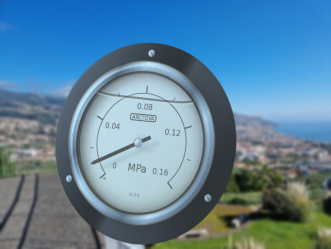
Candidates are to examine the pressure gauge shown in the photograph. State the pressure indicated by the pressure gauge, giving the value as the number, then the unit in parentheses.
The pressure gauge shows 0.01 (MPa)
